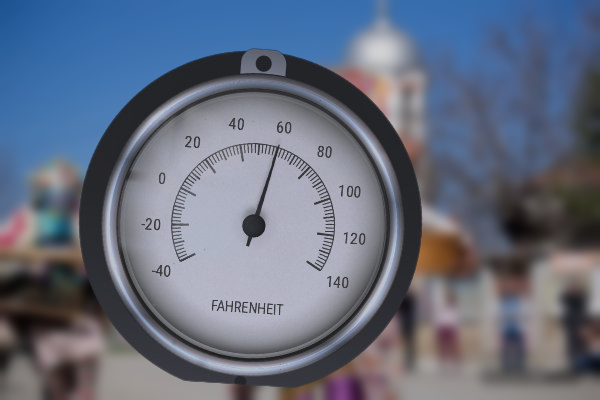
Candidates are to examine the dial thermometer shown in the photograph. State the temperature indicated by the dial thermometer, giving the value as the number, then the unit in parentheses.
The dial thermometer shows 60 (°F)
